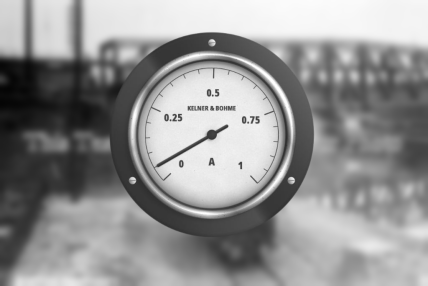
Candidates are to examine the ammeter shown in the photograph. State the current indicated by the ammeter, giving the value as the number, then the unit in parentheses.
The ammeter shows 0.05 (A)
